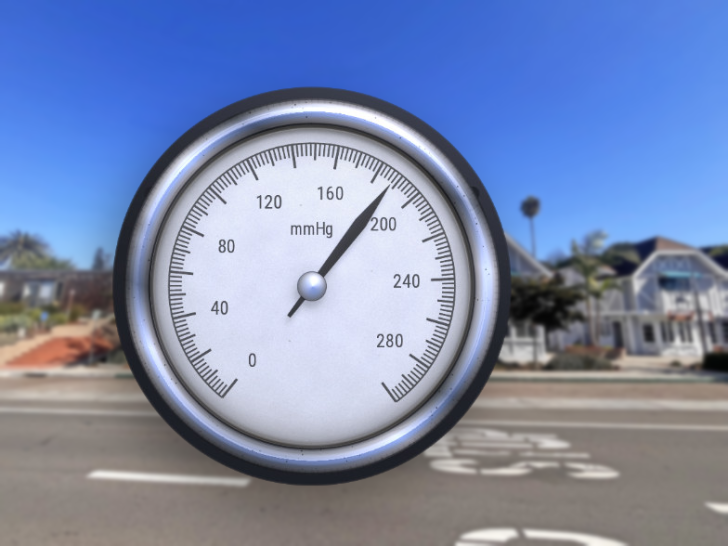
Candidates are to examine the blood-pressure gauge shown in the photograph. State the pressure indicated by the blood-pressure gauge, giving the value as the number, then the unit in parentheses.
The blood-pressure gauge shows 188 (mmHg)
